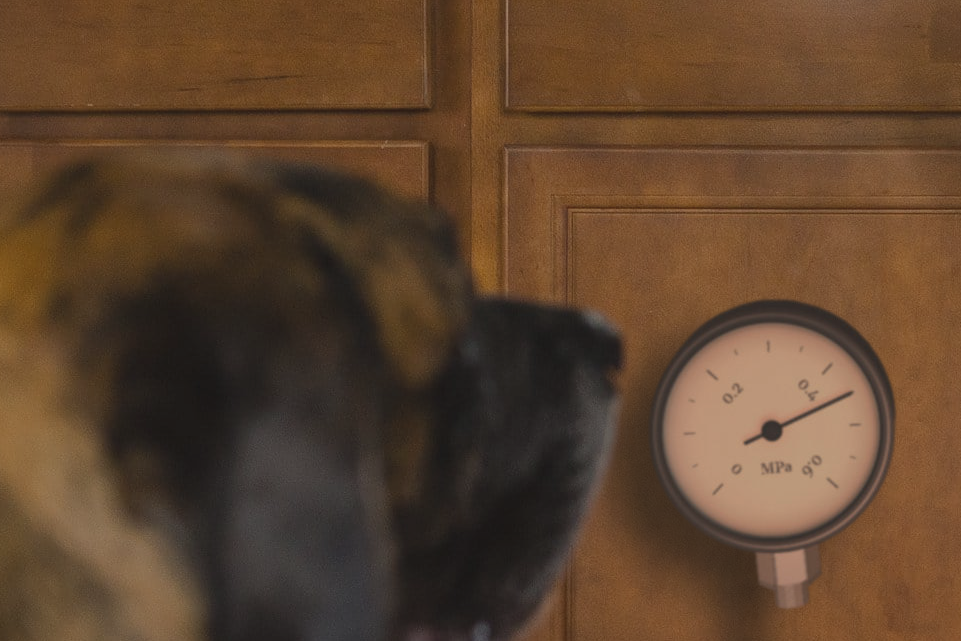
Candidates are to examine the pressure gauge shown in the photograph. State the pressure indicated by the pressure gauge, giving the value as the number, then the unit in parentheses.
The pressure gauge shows 0.45 (MPa)
